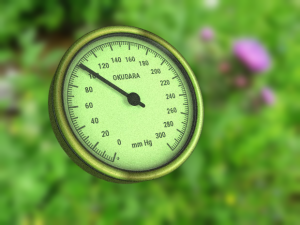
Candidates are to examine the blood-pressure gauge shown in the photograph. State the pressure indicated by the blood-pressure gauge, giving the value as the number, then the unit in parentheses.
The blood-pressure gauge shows 100 (mmHg)
